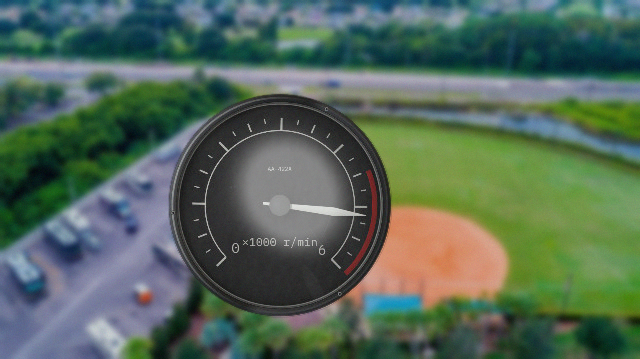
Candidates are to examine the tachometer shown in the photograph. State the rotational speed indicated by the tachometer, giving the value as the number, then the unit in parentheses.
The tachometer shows 5125 (rpm)
